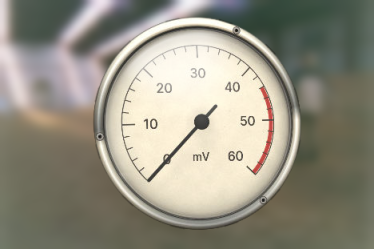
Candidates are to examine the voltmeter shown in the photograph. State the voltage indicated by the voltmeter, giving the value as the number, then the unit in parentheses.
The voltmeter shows 0 (mV)
